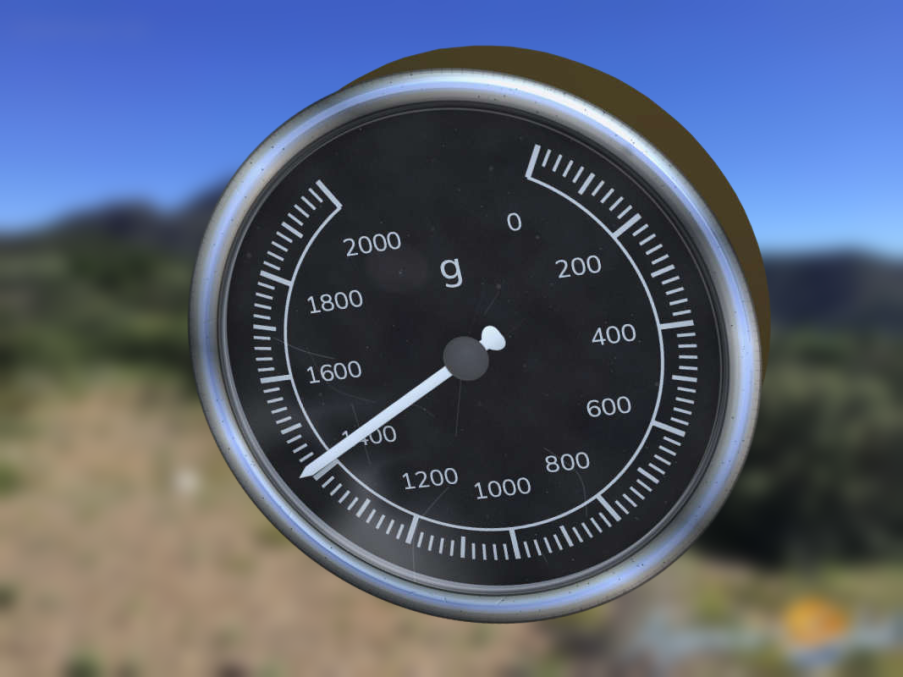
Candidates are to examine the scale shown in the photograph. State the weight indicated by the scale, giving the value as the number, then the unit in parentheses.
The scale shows 1420 (g)
